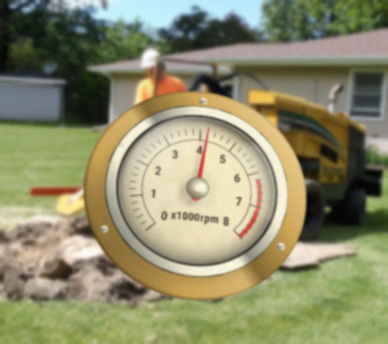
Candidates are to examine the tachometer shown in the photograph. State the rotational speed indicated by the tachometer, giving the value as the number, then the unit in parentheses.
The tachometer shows 4200 (rpm)
